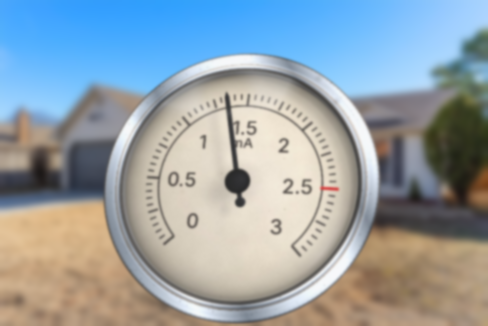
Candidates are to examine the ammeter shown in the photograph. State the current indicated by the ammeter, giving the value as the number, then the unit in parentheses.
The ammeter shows 1.35 (mA)
